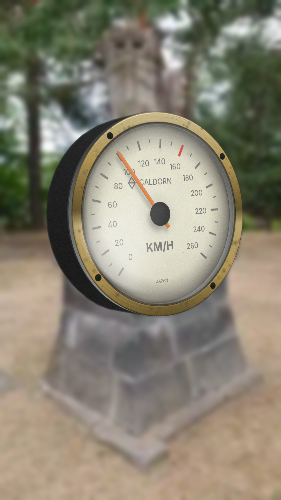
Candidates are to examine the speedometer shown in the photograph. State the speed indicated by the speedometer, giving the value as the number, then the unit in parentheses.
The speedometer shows 100 (km/h)
